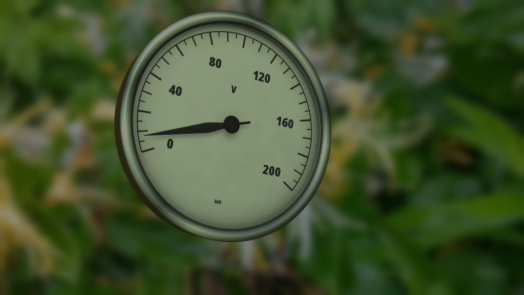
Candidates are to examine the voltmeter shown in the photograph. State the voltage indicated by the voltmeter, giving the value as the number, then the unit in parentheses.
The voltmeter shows 7.5 (V)
